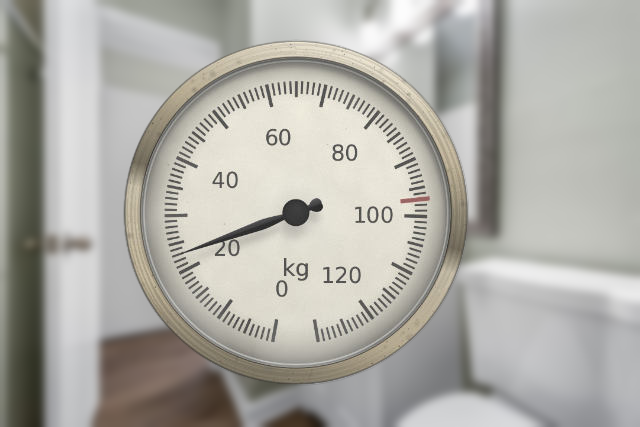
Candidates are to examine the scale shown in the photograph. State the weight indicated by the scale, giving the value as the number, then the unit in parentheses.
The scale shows 23 (kg)
